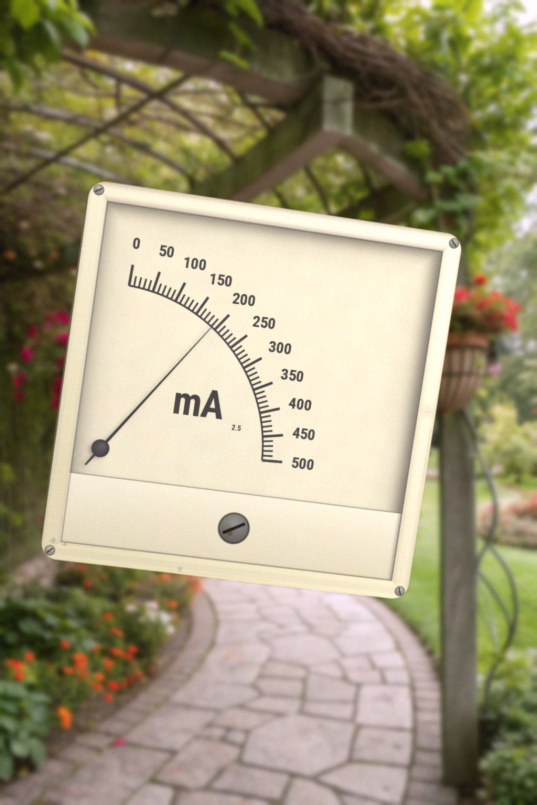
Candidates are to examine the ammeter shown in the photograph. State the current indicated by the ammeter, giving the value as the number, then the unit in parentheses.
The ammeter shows 190 (mA)
